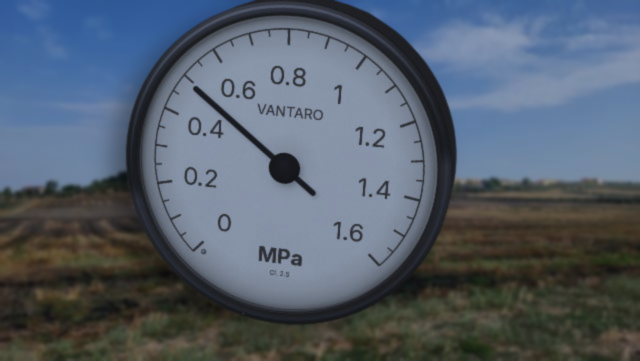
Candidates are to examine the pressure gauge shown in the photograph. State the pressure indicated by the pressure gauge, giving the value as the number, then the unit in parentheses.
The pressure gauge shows 0.5 (MPa)
